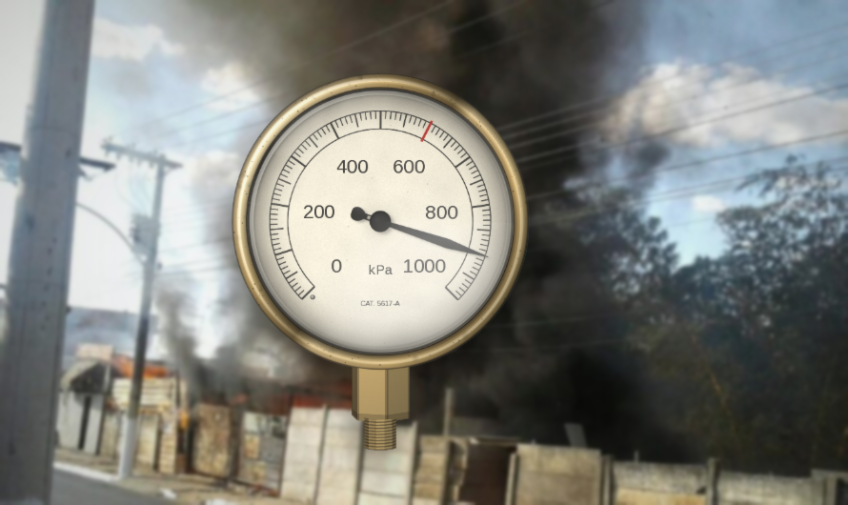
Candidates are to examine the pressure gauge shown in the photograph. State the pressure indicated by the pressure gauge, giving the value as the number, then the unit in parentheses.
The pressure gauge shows 900 (kPa)
